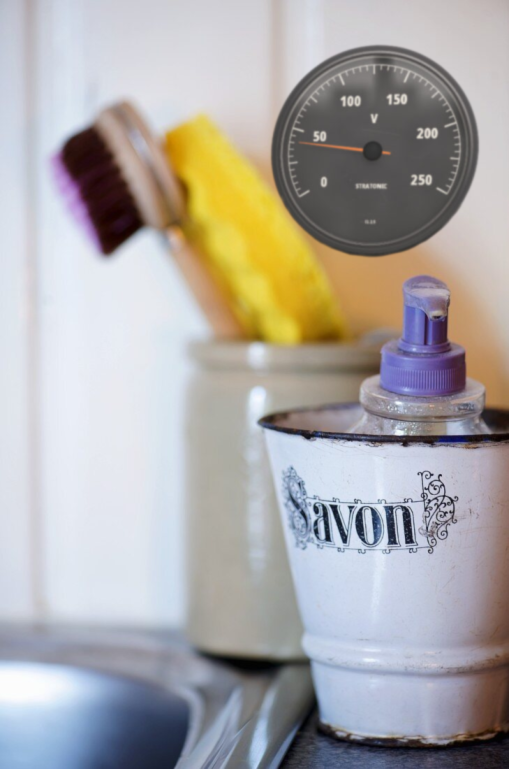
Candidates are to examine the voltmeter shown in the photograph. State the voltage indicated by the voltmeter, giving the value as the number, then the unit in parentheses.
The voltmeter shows 40 (V)
